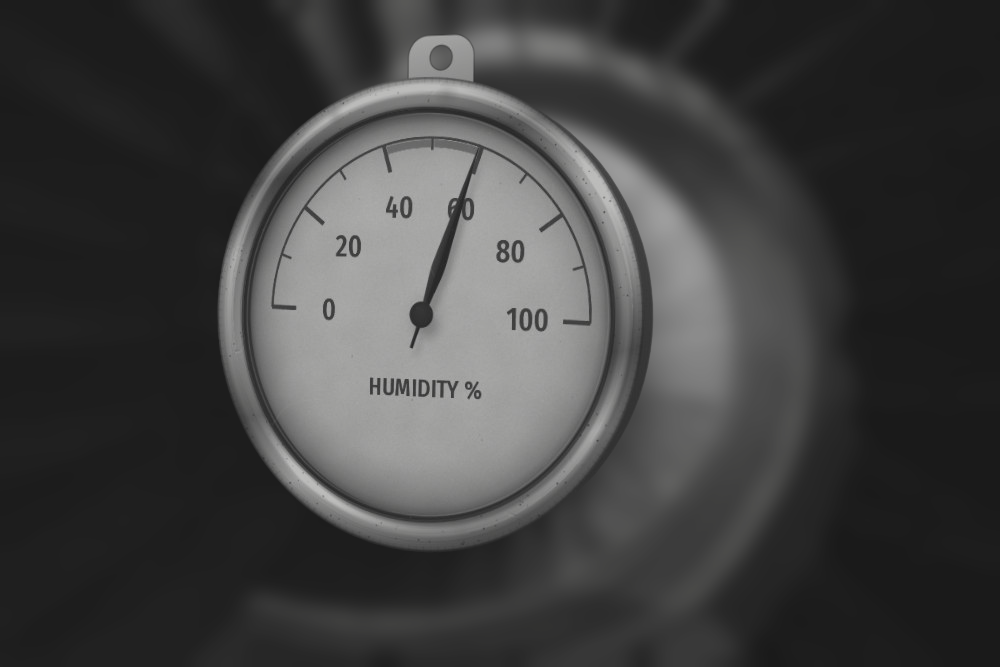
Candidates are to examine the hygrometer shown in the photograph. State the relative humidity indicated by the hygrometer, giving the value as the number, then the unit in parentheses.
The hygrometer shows 60 (%)
